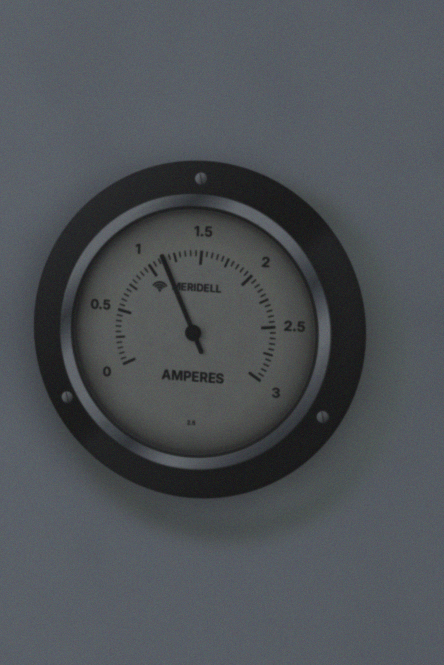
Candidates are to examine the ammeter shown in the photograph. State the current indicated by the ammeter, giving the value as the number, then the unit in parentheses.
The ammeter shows 1.15 (A)
